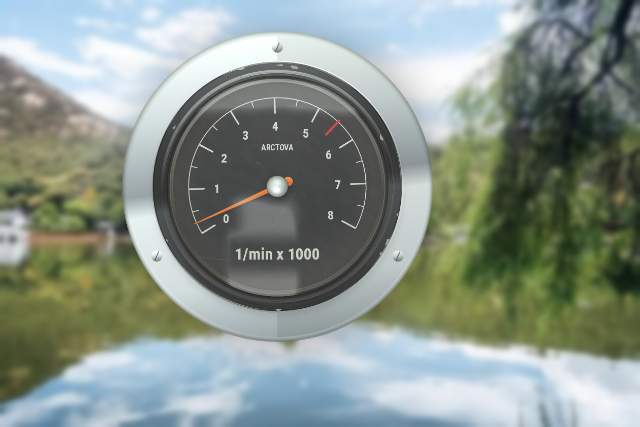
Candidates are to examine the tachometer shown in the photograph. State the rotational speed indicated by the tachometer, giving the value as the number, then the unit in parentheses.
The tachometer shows 250 (rpm)
